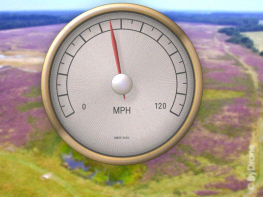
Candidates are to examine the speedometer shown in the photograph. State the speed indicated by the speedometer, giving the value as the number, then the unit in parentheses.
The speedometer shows 55 (mph)
